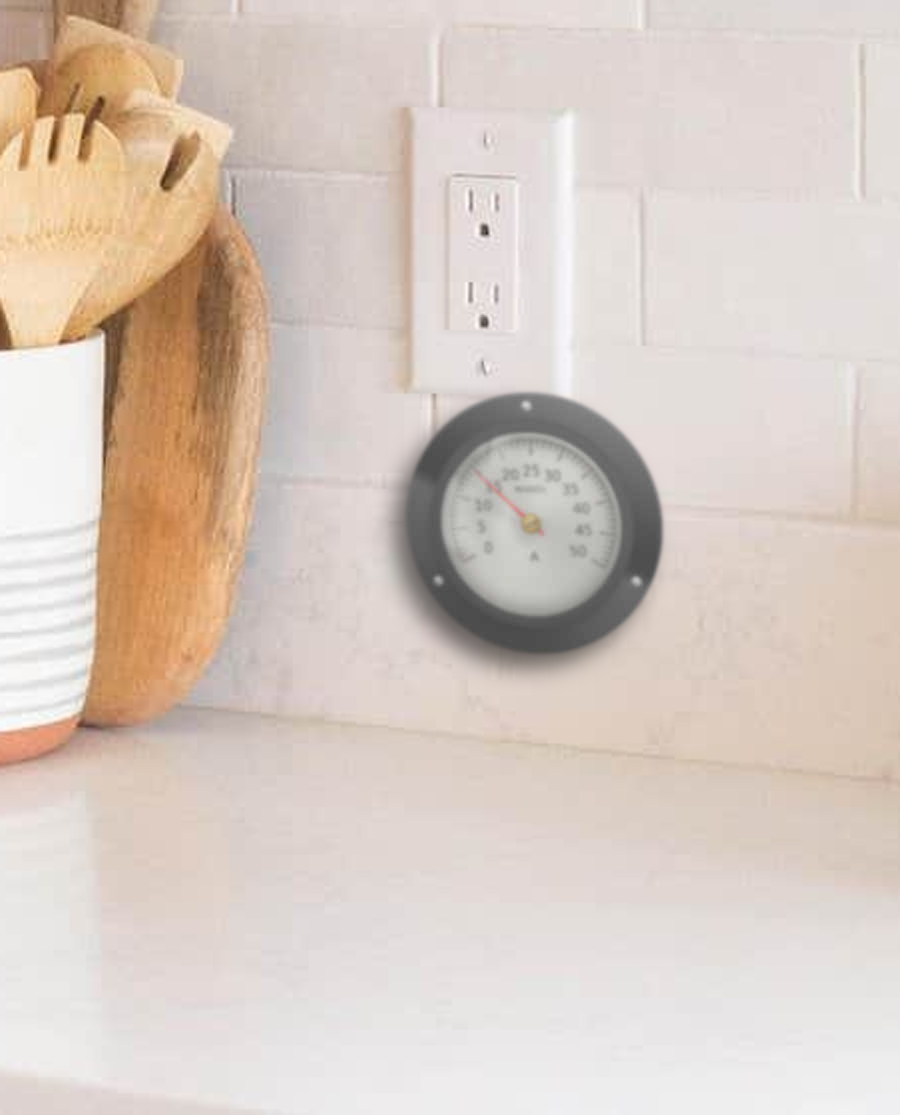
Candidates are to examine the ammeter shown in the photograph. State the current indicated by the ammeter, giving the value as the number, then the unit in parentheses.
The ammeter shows 15 (A)
